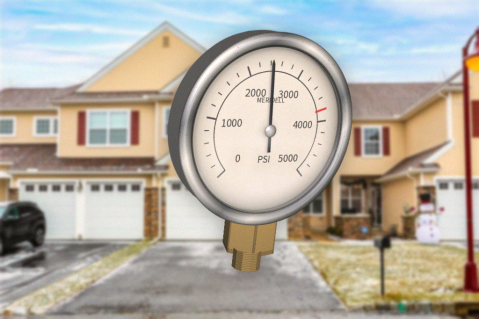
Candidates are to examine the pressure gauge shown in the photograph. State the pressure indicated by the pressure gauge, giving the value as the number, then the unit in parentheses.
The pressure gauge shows 2400 (psi)
